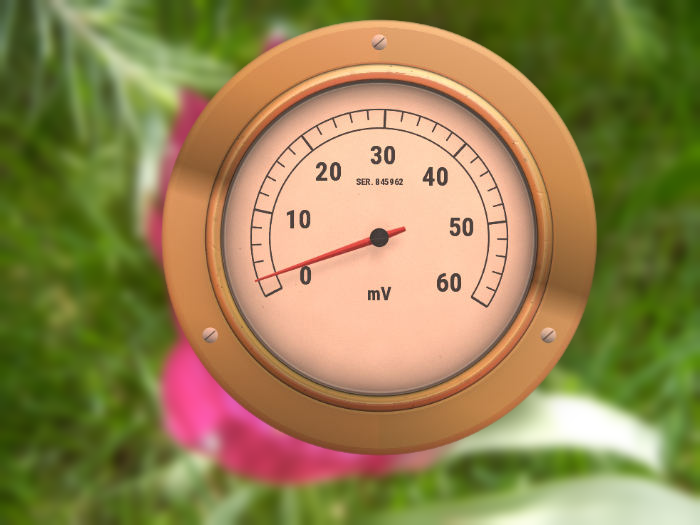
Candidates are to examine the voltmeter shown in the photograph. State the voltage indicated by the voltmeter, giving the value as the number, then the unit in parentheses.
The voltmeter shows 2 (mV)
